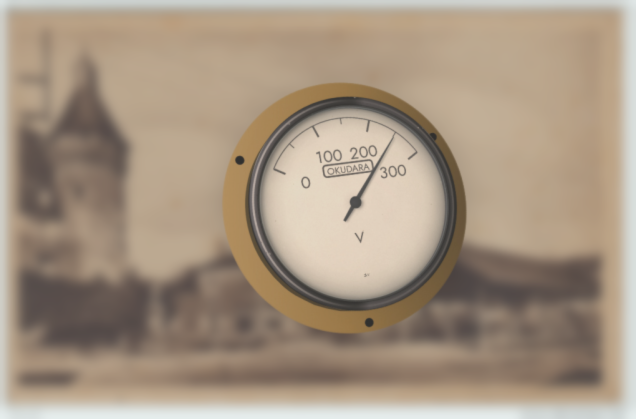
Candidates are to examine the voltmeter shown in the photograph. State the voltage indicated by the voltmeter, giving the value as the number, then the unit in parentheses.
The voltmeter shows 250 (V)
